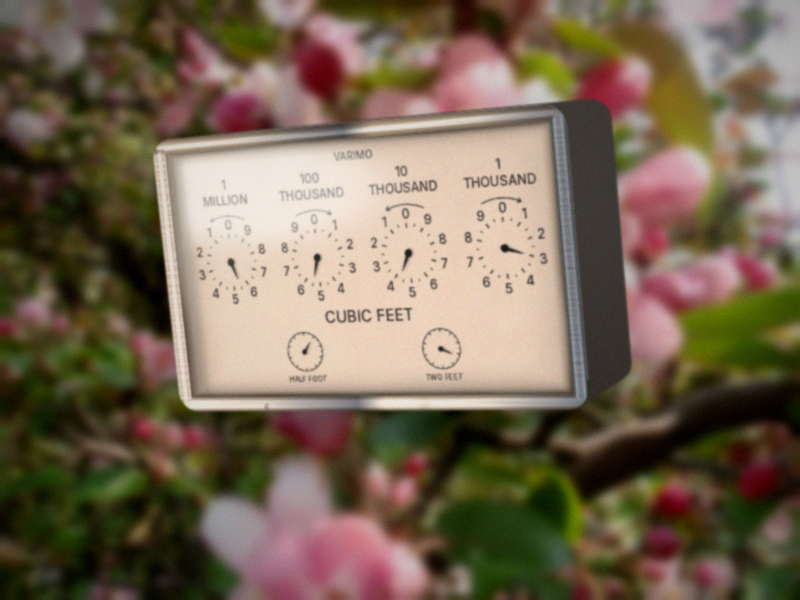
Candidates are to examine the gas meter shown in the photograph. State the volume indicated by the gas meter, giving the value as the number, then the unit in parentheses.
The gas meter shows 554300 (ft³)
